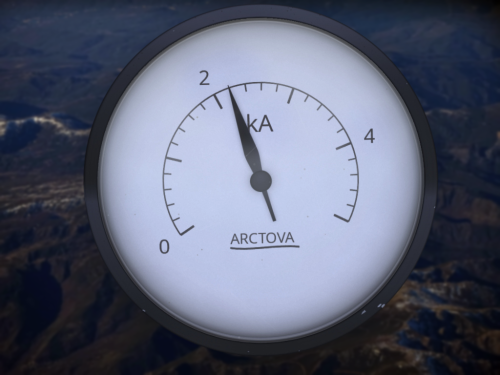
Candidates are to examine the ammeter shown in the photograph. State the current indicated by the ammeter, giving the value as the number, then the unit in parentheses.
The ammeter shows 2.2 (kA)
